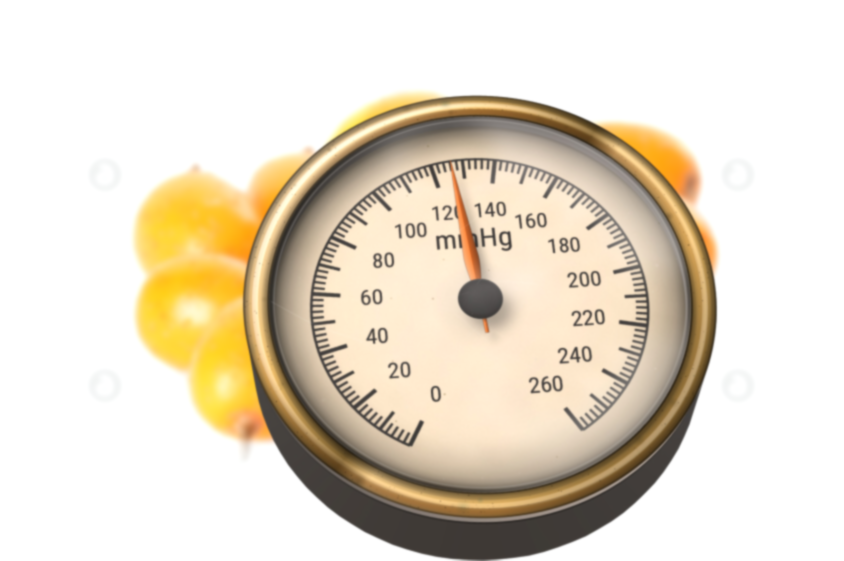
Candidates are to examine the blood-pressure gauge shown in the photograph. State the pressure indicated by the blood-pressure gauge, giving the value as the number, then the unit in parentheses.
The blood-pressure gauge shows 126 (mmHg)
